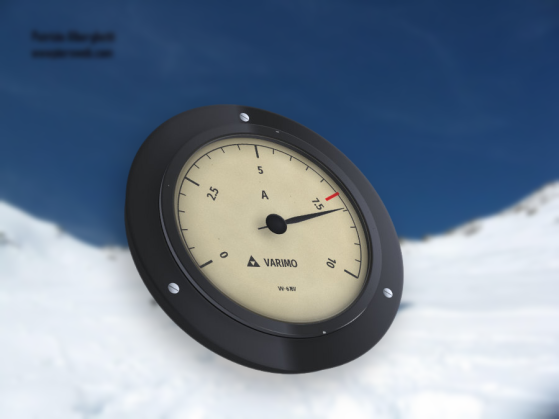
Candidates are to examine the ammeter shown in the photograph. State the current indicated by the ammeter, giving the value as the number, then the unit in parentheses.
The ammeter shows 8 (A)
